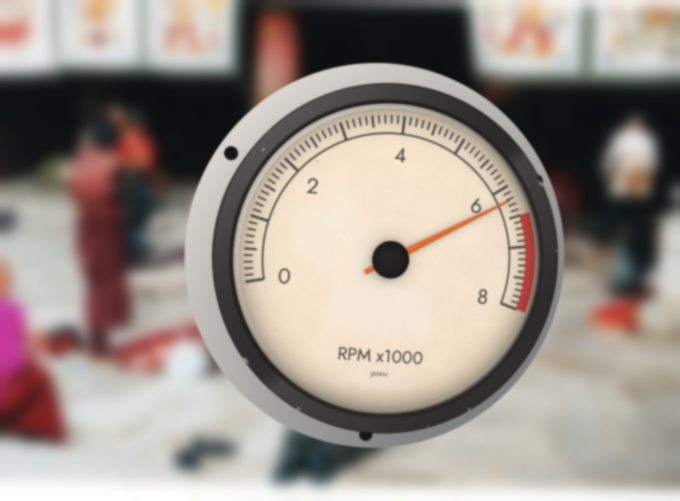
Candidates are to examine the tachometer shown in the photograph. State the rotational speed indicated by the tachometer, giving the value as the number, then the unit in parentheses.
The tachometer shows 6200 (rpm)
